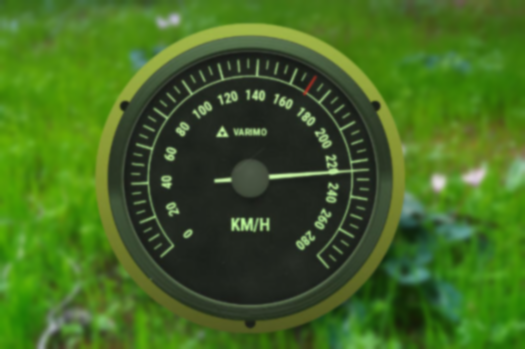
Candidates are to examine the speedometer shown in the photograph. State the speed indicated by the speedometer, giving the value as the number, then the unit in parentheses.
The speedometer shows 225 (km/h)
